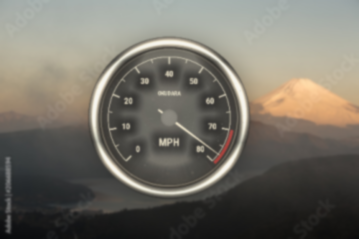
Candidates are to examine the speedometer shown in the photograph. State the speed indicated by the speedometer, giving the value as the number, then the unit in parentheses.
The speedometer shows 77.5 (mph)
